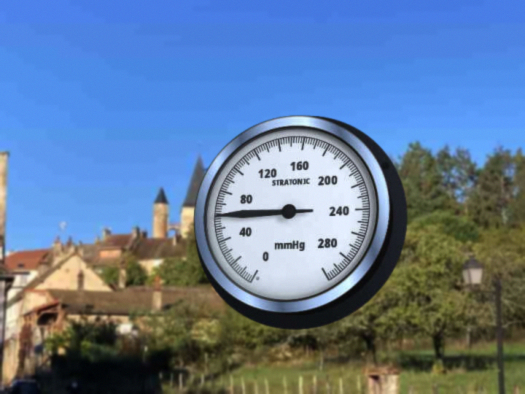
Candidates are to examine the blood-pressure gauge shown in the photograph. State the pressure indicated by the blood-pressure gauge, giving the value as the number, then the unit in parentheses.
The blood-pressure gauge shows 60 (mmHg)
